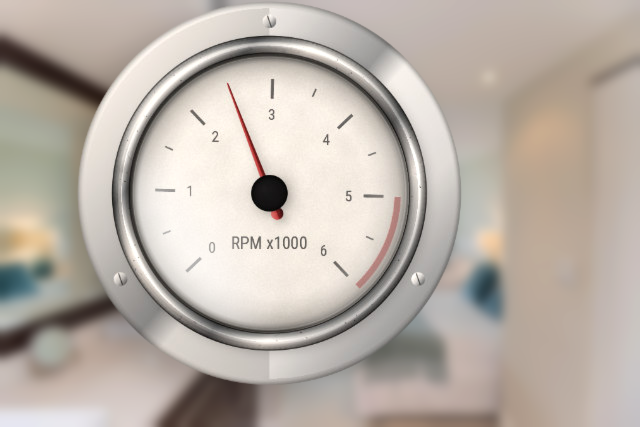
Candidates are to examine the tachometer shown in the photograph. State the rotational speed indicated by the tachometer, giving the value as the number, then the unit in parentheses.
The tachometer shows 2500 (rpm)
